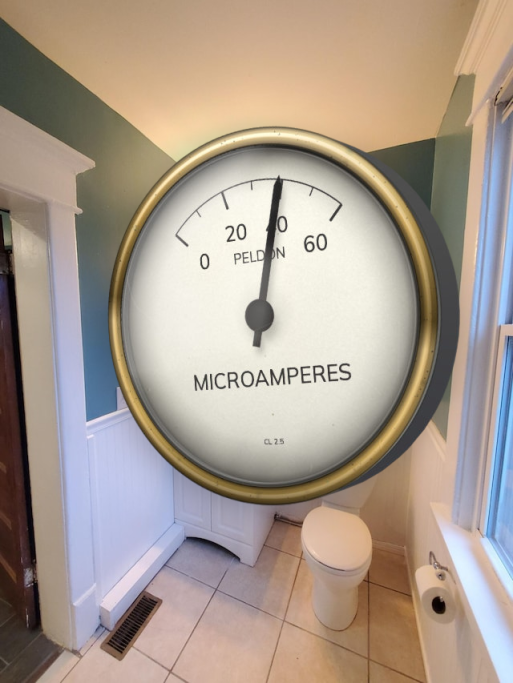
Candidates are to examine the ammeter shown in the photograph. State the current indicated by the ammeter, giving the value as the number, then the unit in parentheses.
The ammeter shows 40 (µA)
